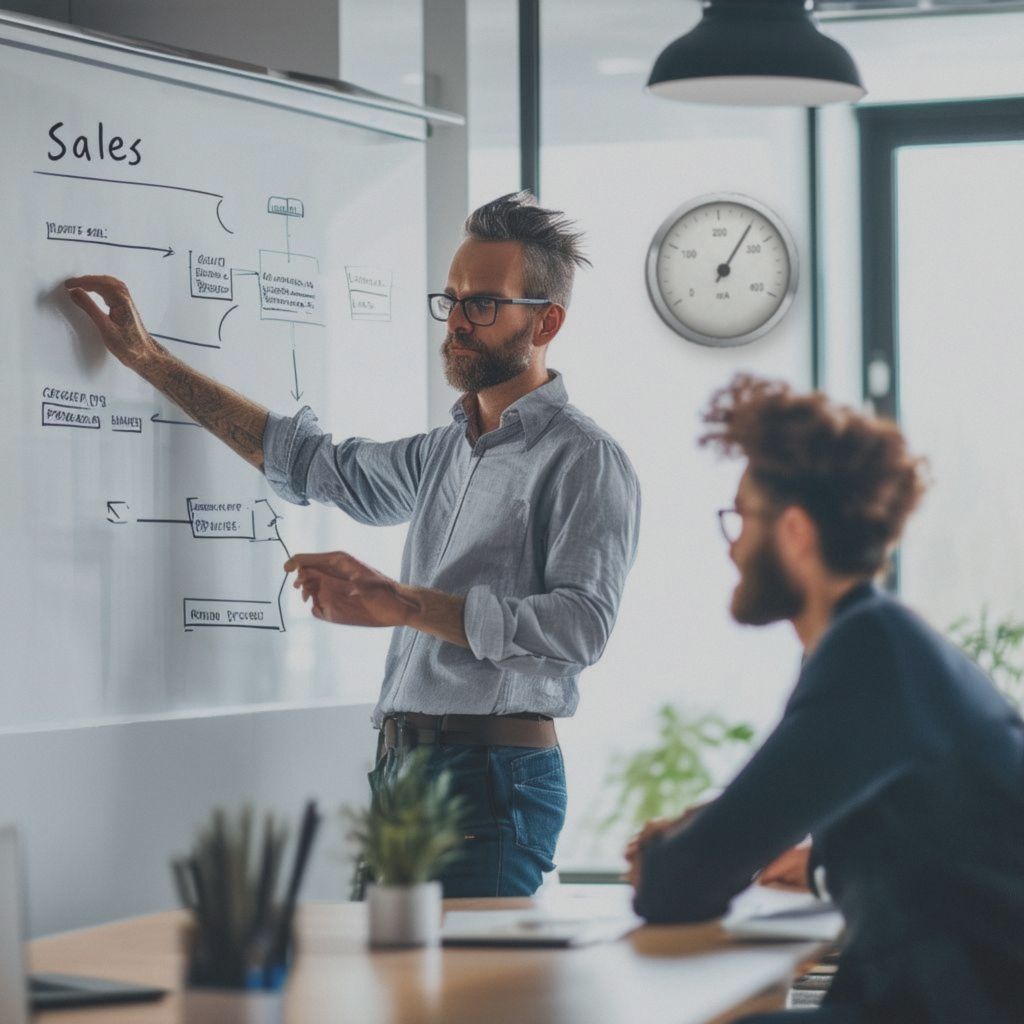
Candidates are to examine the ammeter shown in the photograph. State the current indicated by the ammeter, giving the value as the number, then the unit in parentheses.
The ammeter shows 260 (mA)
